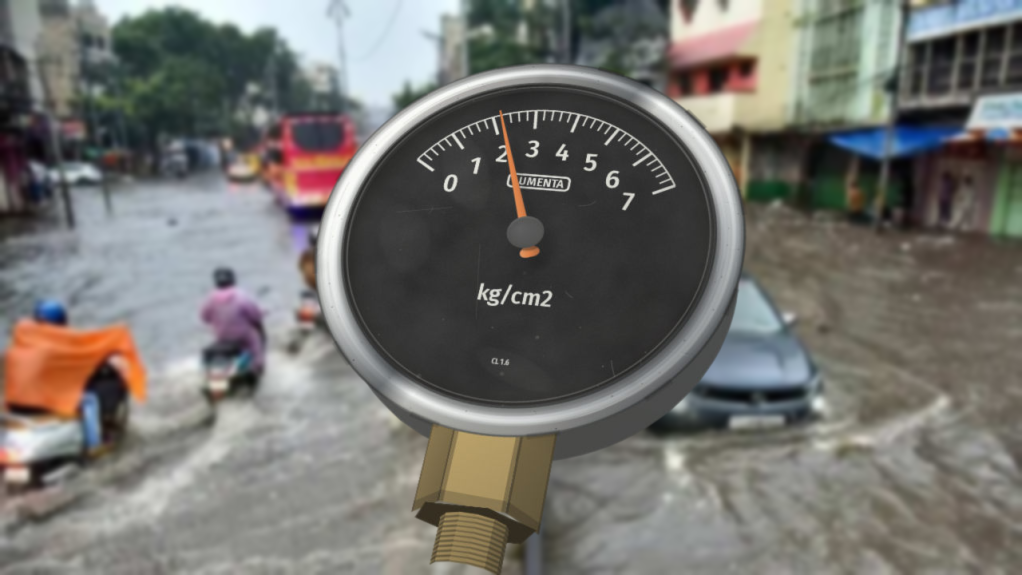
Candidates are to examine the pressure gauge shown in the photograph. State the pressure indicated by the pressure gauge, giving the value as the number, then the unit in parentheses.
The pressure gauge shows 2.2 (kg/cm²)
